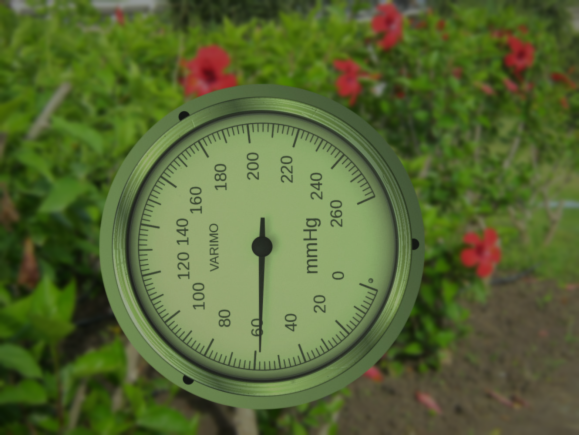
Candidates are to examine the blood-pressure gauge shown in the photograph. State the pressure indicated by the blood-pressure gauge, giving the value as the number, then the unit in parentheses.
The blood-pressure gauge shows 58 (mmHg)
